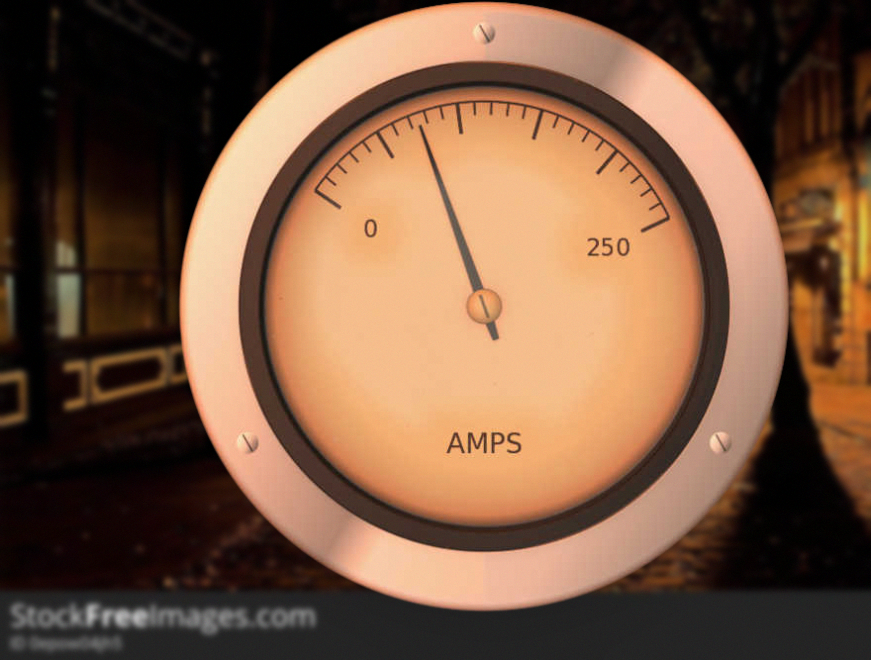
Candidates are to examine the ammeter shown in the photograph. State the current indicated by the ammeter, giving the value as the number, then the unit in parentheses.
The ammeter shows 75 (A)
